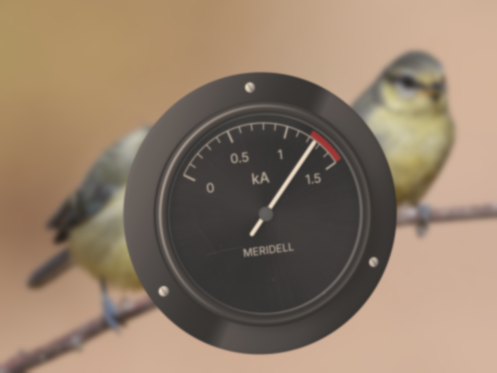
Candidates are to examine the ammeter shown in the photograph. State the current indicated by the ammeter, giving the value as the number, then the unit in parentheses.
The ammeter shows 1.25 (kA)
